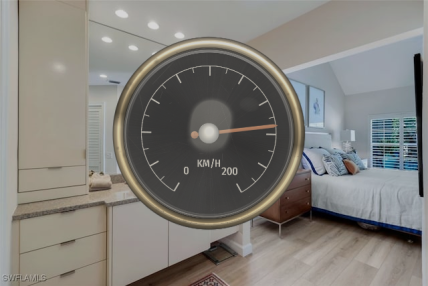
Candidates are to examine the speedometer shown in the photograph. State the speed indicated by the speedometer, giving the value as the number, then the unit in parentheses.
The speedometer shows 155 (km/h)
